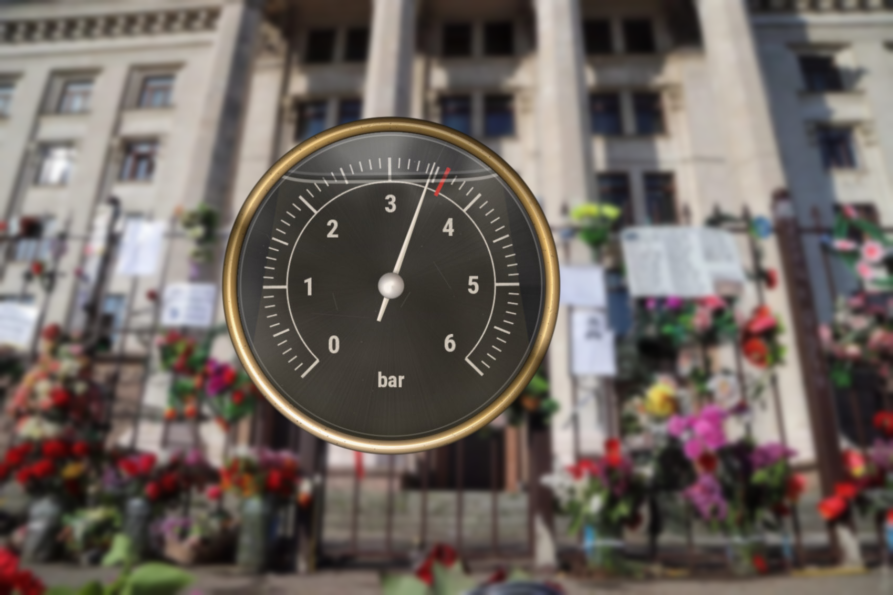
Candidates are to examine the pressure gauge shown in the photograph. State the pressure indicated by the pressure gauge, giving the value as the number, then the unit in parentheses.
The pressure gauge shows 3.45 (bar)
